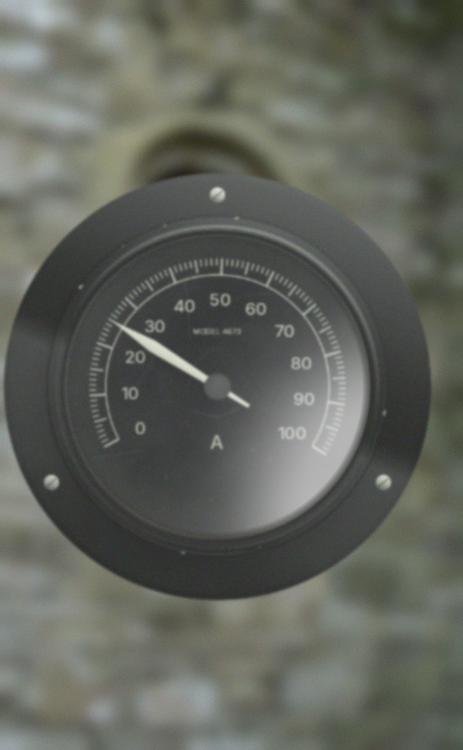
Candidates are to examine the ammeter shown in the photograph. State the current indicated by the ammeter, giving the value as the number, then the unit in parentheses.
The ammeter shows 25 (A)
